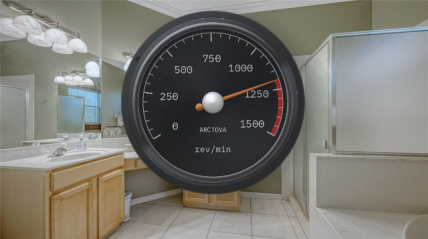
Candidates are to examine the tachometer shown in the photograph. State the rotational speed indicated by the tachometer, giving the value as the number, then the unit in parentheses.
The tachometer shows 1200 (rpm)
